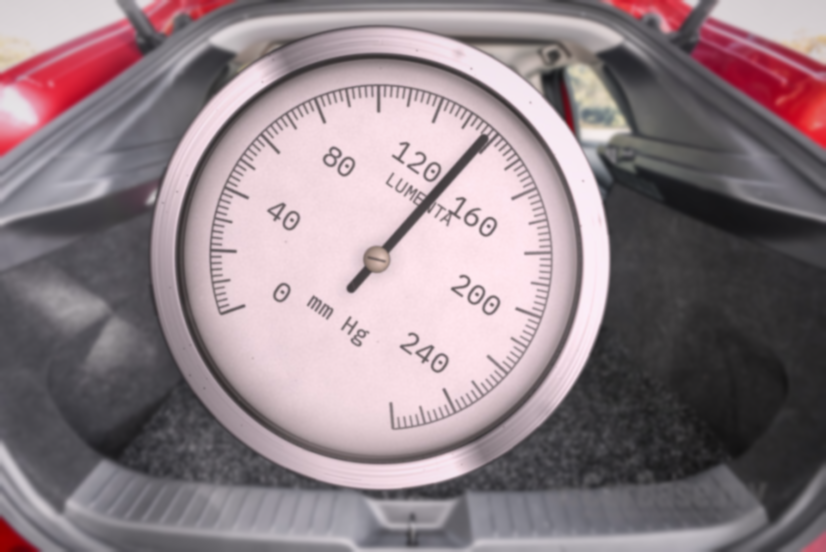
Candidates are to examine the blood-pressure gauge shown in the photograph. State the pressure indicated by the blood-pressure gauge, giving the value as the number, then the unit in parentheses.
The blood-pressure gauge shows 138 (mmHg)
